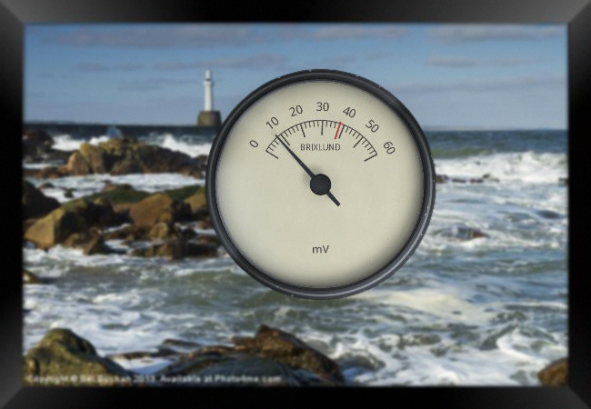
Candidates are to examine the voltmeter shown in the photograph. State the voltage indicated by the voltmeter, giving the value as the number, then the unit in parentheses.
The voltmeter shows 8 (mV)
